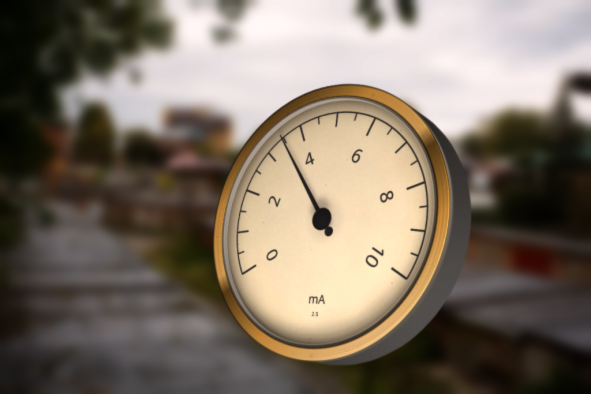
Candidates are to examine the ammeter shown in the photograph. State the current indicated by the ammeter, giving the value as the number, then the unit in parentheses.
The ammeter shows 3.5 (mA)
